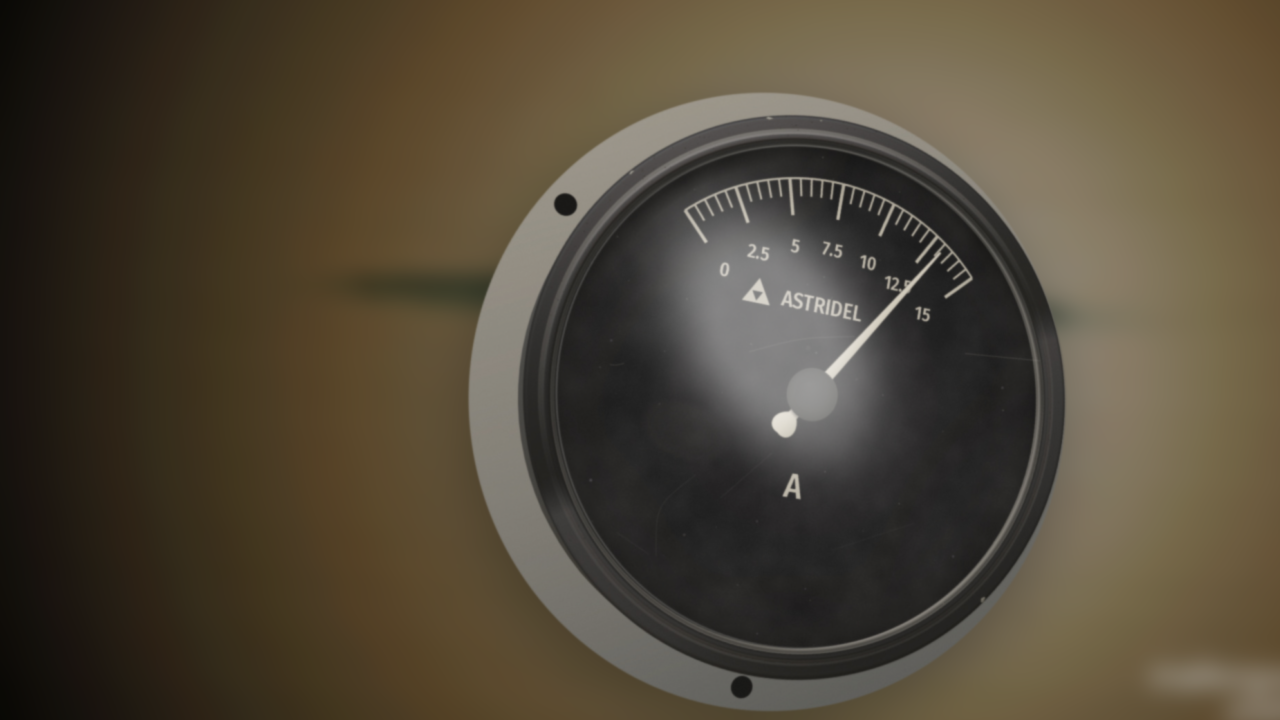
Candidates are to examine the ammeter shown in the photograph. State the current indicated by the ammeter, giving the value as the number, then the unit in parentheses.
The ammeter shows 13 (A)
